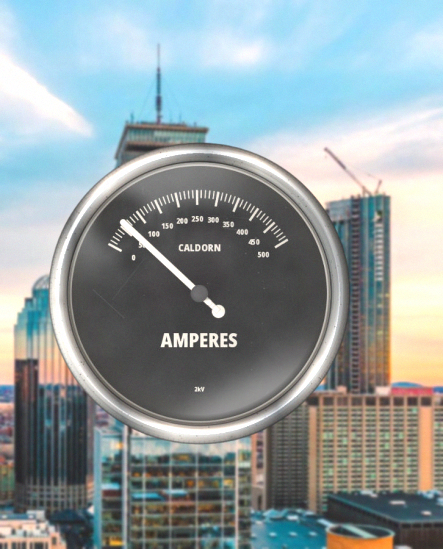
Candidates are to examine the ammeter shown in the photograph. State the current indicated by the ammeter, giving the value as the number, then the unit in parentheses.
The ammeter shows 60 (A)
